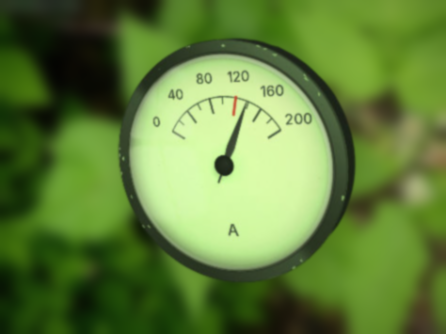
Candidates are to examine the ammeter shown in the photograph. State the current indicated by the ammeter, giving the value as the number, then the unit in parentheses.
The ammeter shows 140 (A)
